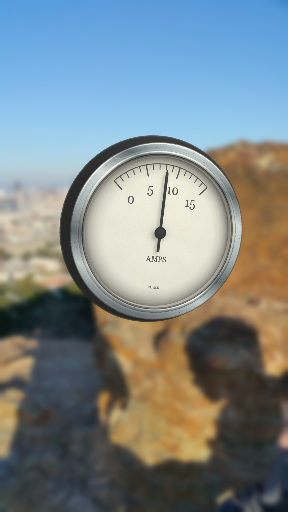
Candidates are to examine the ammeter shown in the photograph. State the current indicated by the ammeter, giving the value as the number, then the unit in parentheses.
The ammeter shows 8 (A)
